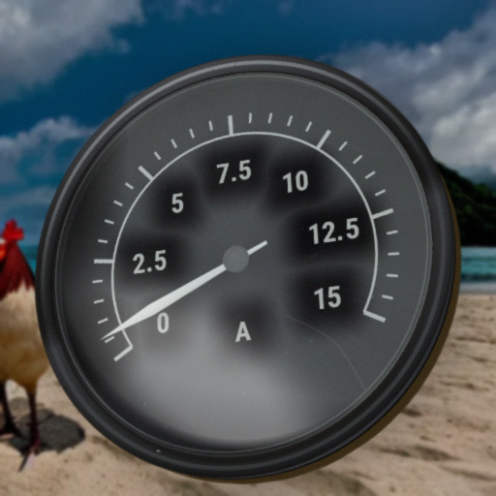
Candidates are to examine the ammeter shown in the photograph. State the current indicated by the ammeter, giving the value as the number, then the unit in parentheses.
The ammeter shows 0.5 (A)
